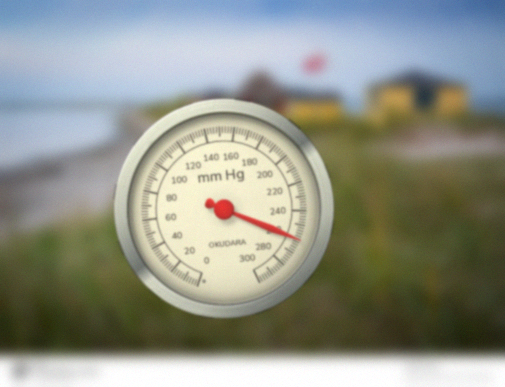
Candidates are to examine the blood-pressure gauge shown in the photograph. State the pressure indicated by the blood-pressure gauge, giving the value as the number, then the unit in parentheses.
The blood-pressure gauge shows 260 (mmHg)
